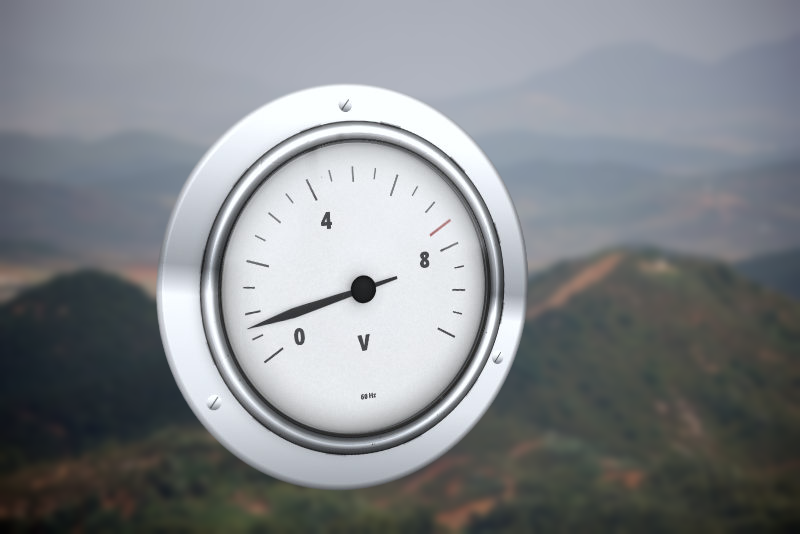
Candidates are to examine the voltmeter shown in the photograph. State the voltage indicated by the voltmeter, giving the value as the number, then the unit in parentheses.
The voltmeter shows 0.75 (V)
